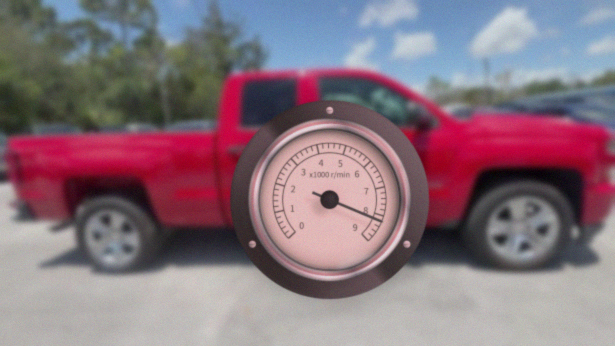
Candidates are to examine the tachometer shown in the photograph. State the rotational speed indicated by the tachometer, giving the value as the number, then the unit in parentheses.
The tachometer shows 8200 (rpm)
